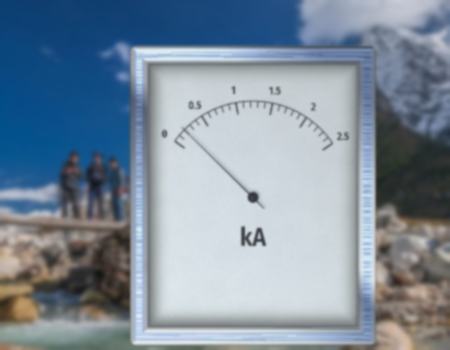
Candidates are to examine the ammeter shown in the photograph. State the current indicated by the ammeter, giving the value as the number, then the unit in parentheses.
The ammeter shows 0.2 (kA)
